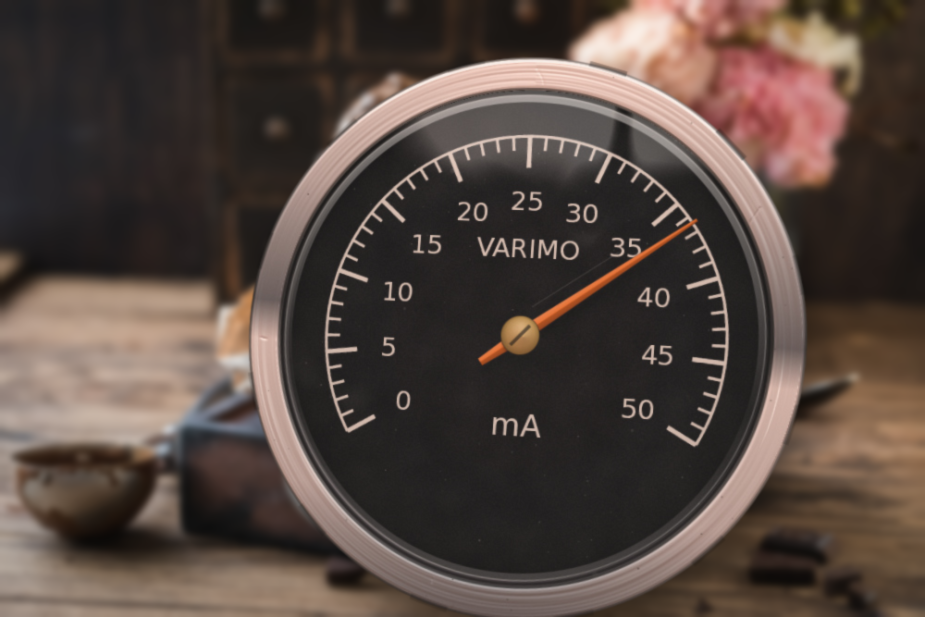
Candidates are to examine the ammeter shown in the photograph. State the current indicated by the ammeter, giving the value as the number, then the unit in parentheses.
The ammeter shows 36.5 (mA)
